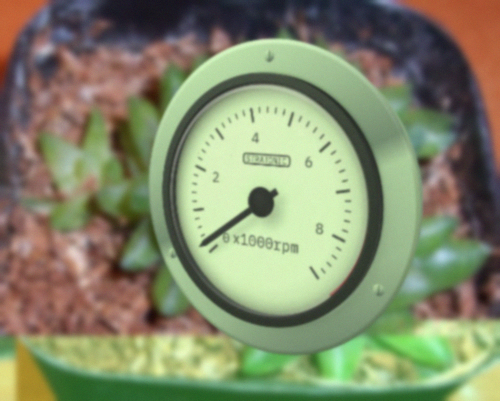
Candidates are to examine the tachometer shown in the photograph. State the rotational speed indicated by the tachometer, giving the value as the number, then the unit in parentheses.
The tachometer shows 200 (rpm)
